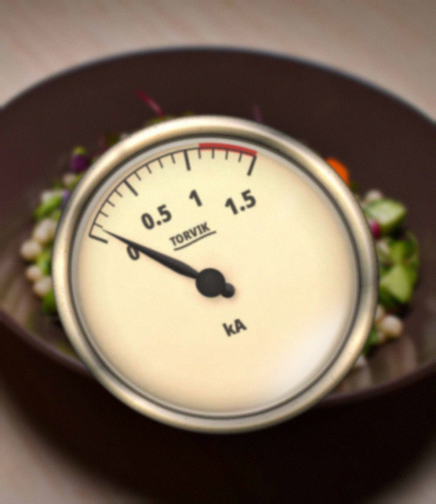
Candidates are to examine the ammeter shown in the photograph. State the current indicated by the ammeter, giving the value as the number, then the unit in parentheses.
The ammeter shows 0.1 (kA)
